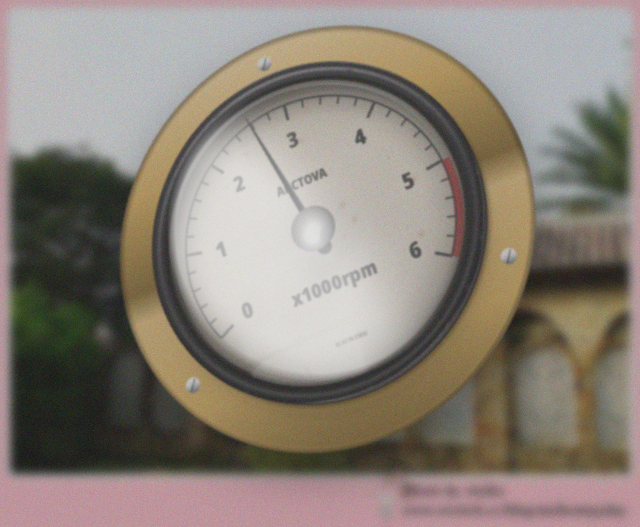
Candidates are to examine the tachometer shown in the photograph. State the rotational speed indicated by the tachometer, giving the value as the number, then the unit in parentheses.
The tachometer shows 2600 (rpm)
